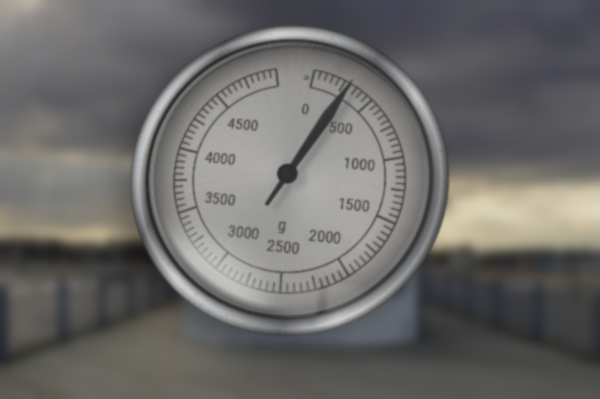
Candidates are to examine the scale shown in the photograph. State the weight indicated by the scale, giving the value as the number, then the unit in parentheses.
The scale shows 300 (g)
